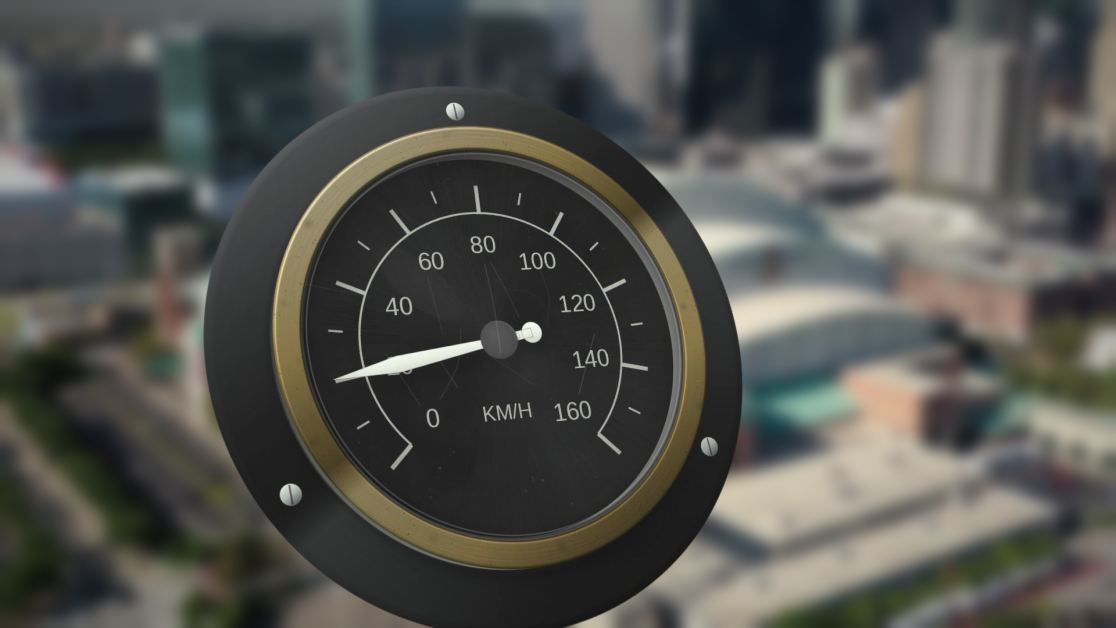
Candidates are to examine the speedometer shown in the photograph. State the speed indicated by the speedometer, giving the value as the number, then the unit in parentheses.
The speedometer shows 20 (km/h)
